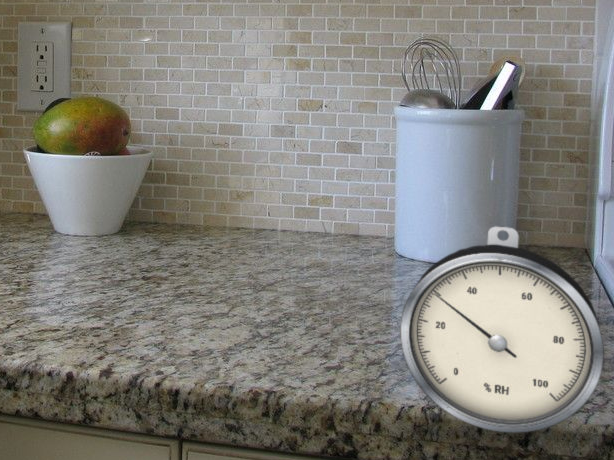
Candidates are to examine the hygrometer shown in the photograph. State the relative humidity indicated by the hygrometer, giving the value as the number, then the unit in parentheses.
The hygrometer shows 30 (%)
